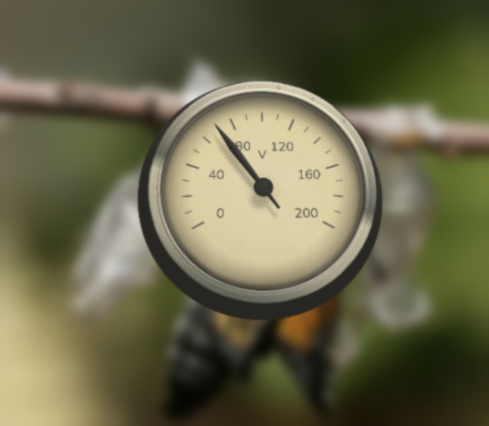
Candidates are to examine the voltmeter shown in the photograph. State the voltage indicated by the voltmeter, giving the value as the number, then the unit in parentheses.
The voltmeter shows 70 (V)
